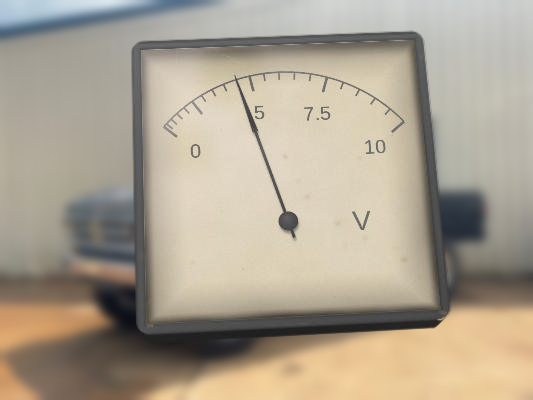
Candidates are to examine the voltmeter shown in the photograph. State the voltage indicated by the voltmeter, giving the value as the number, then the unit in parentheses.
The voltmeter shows 4.5 (V)
